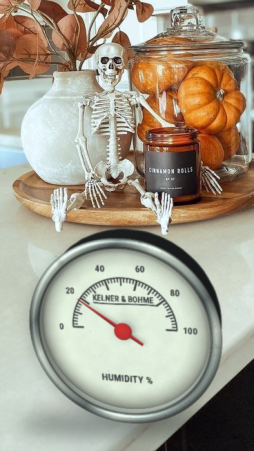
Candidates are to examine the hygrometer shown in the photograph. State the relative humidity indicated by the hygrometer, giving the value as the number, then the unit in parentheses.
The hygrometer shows 20 (%)
